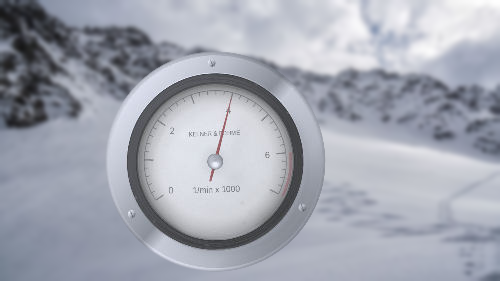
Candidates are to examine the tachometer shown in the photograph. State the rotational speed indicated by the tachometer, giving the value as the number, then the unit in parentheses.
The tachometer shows 4000 (rpm)
